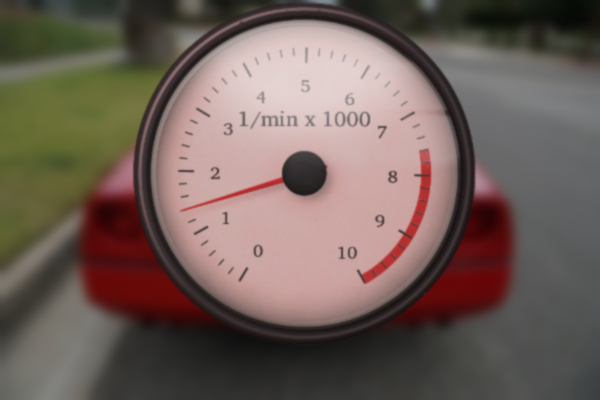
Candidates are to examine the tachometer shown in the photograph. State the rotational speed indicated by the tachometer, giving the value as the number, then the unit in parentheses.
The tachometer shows 1400 (rpm)
